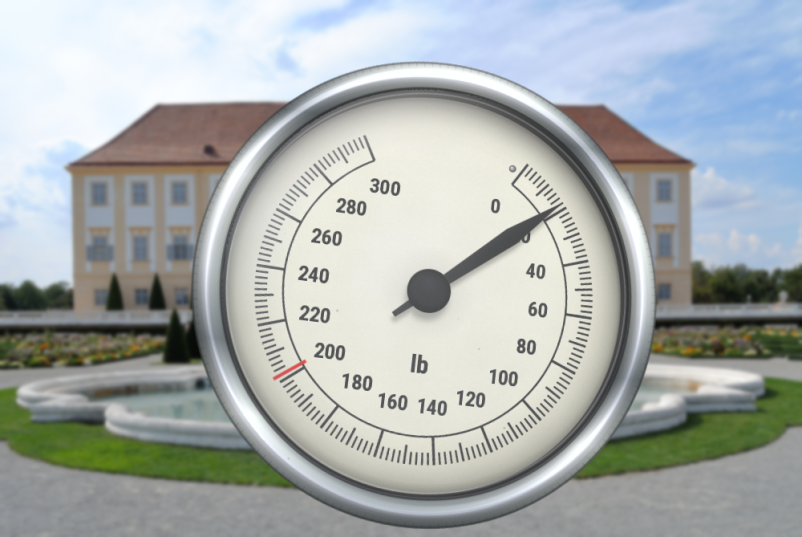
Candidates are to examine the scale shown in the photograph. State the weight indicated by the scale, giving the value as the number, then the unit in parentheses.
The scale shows 18 (lb)
